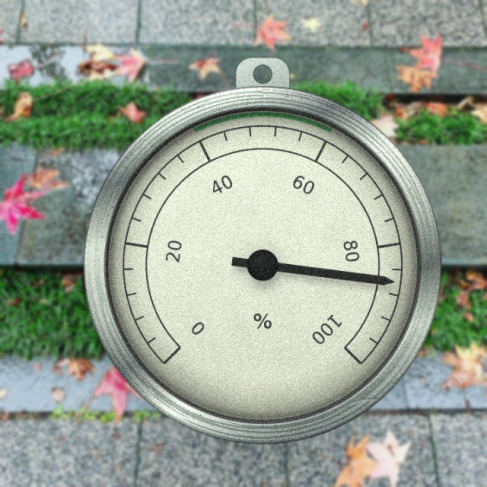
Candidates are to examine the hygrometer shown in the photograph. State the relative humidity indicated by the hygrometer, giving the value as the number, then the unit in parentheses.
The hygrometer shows 86 (%)
